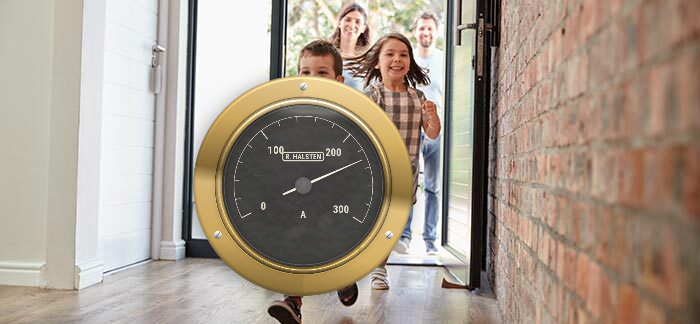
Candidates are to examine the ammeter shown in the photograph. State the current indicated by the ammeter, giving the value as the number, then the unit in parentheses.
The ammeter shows 230 (A)
